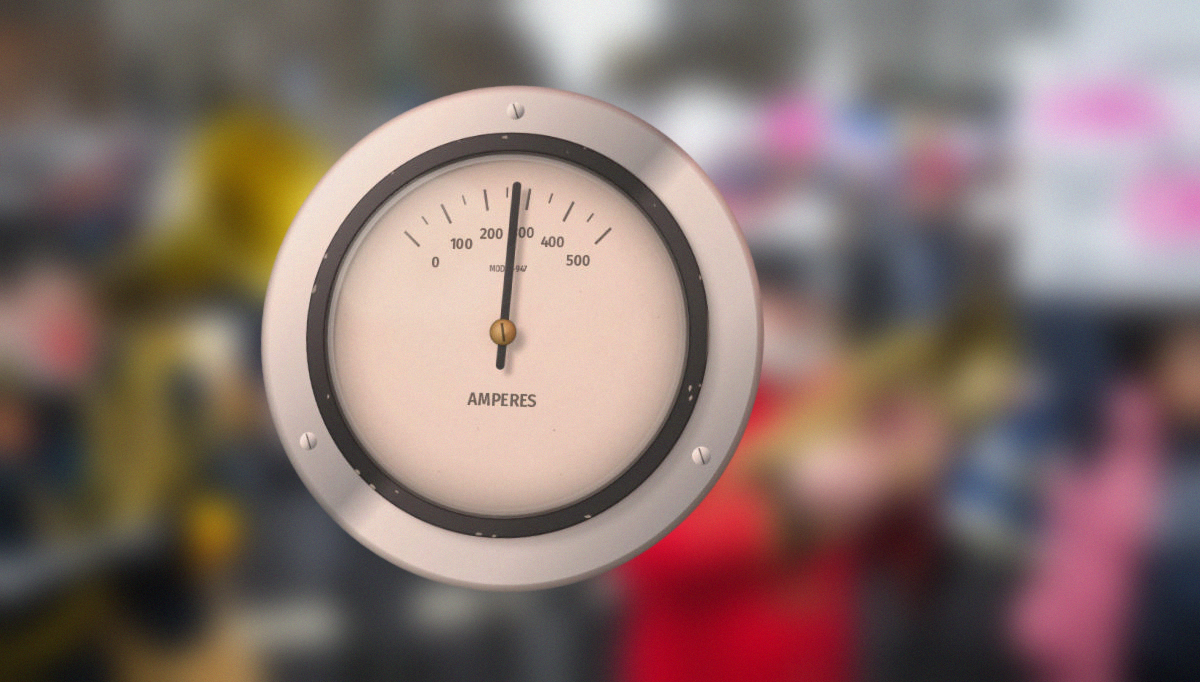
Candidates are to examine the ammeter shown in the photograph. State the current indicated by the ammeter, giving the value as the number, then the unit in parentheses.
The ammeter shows 275 (A)
